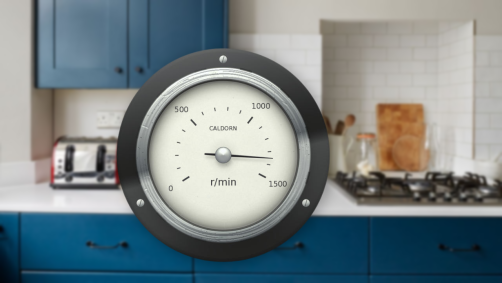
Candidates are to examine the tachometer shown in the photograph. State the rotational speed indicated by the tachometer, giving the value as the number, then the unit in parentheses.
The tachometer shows 1350 (rpm)
